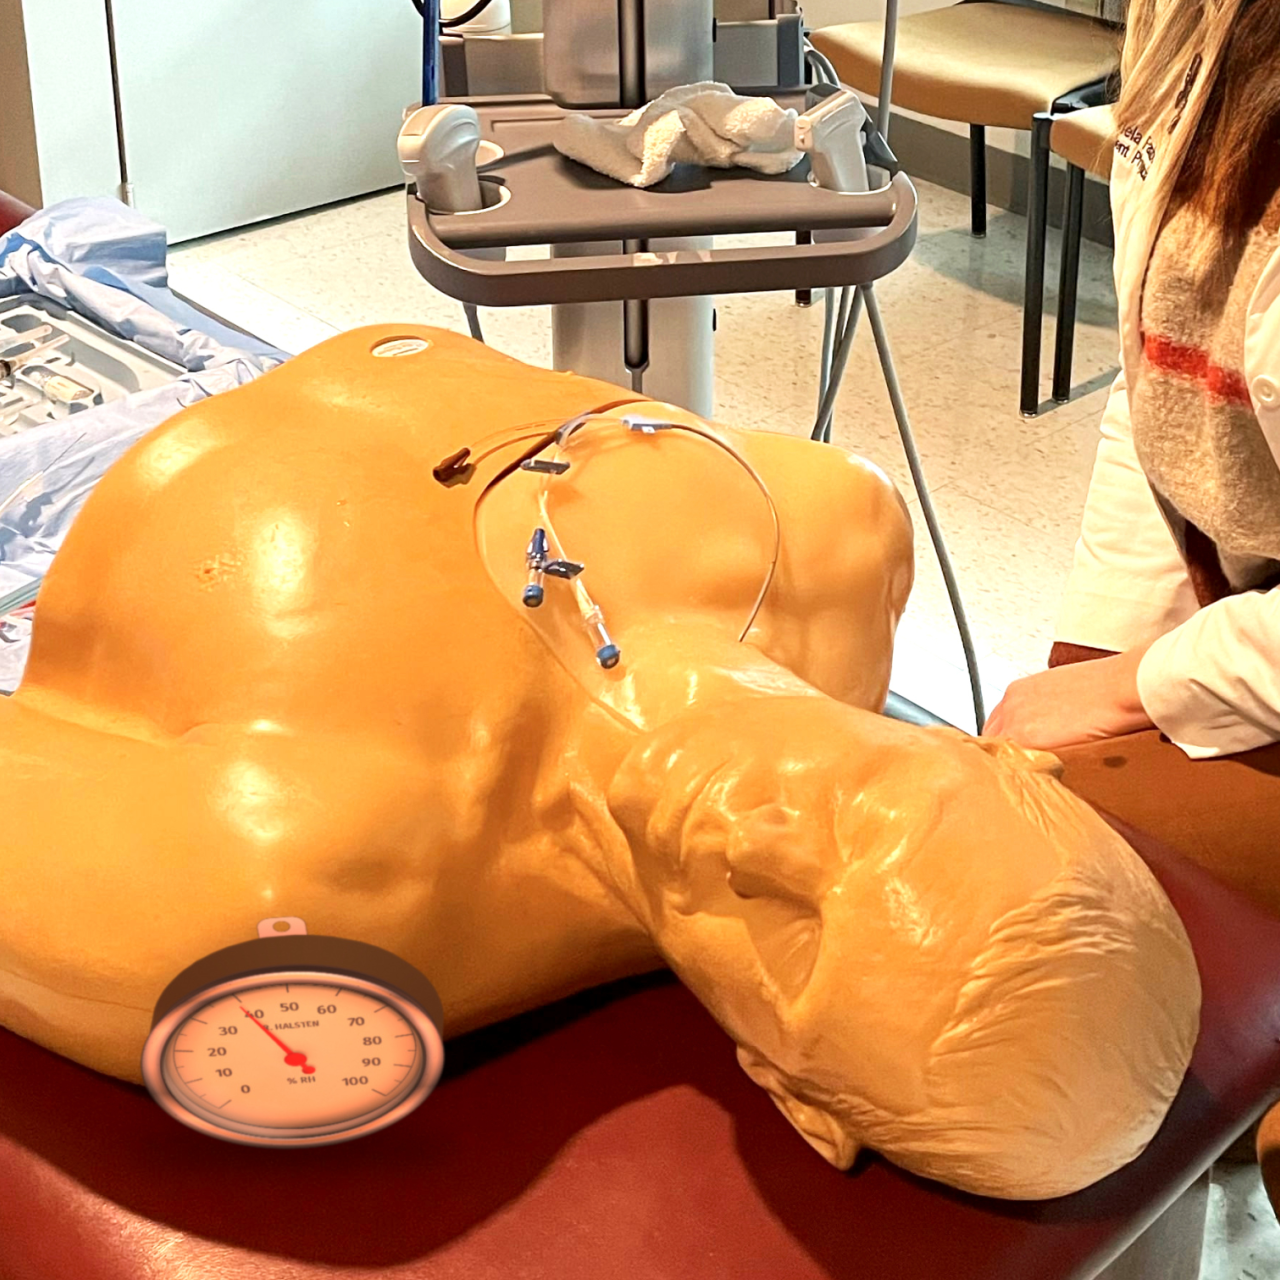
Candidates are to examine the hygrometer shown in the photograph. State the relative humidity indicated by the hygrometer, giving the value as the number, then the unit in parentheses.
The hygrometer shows 40 (%)
